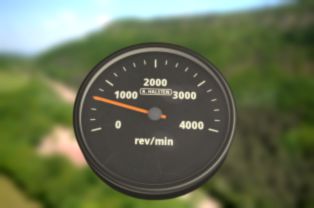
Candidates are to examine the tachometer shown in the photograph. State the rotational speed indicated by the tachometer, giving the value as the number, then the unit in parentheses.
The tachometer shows 600 (rpm)
